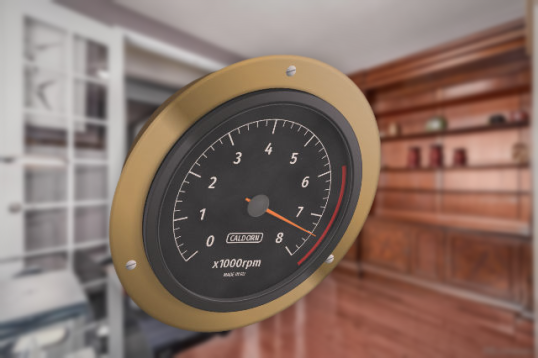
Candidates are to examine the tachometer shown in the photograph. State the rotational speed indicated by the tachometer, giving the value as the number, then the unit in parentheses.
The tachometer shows 7400 (rpm)
